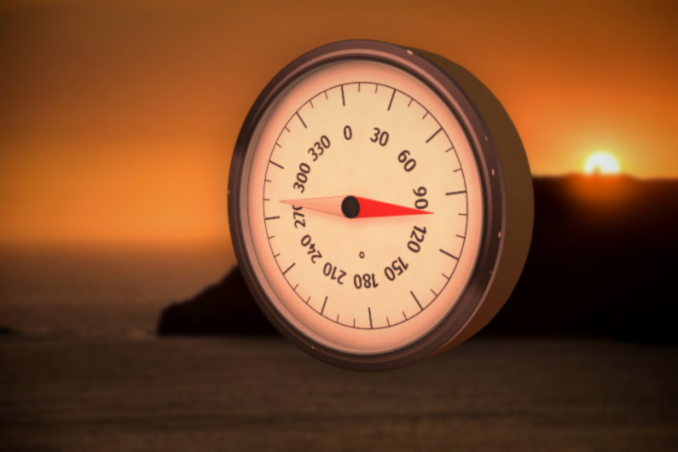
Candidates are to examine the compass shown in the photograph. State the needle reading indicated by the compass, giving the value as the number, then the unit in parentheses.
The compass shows 100 (°)
